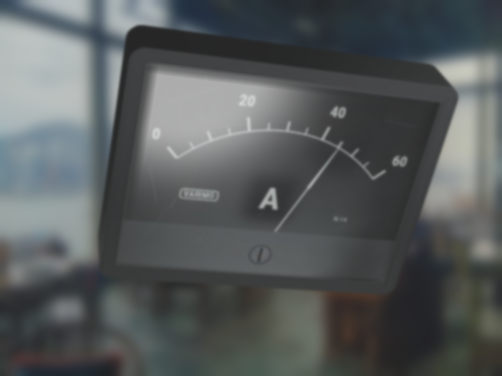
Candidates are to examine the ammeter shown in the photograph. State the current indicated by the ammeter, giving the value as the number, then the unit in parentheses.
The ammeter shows 45 (A)
